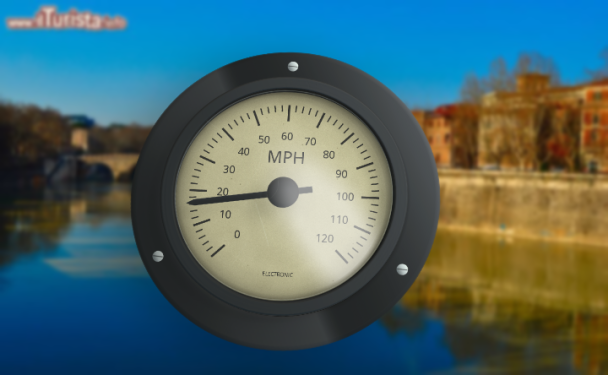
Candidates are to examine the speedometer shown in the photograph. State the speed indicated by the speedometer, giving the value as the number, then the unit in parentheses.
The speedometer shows 16 (mph)
